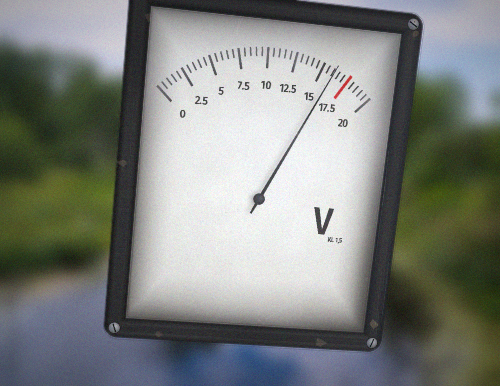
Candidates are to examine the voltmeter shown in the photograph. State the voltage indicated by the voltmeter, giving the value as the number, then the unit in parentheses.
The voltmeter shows 16 (V)
